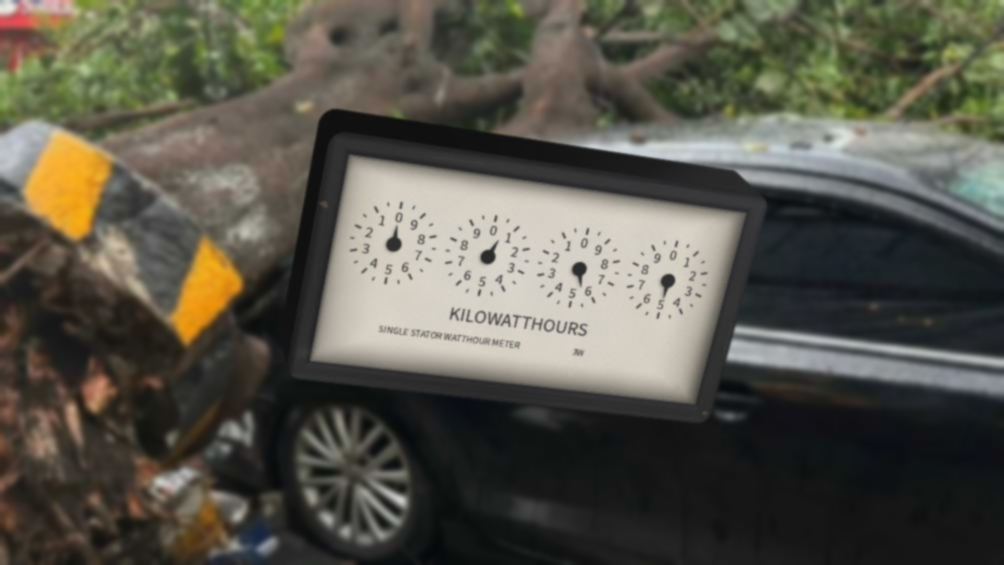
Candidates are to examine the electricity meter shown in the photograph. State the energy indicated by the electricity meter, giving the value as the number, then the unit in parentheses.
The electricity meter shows 55 (kWh)
